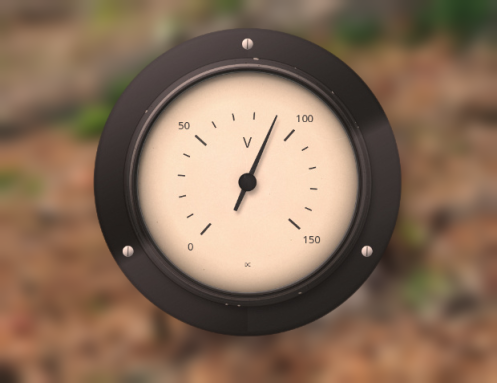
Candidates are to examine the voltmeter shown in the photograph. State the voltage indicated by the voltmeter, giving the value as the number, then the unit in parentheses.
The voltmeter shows 90 (V)
